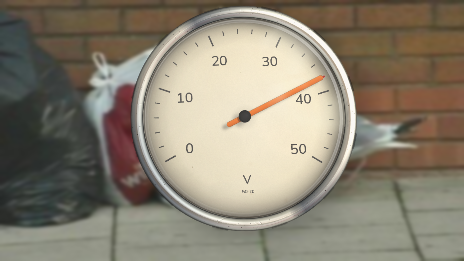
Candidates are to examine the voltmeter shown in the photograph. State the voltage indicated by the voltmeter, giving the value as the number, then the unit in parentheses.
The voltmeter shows 38 (V)
